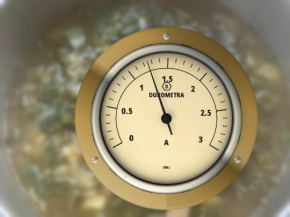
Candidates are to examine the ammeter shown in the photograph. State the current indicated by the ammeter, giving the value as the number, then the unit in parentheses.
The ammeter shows 1.25 (A)
